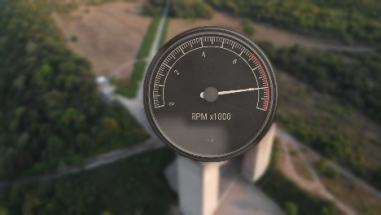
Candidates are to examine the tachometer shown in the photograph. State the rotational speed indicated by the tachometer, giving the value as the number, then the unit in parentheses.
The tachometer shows 8000 (rpm)
